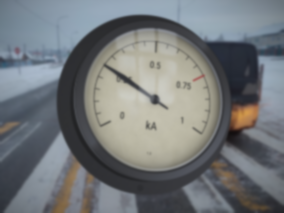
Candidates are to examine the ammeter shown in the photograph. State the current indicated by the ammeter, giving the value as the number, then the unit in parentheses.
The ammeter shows 0.25 (kA)
